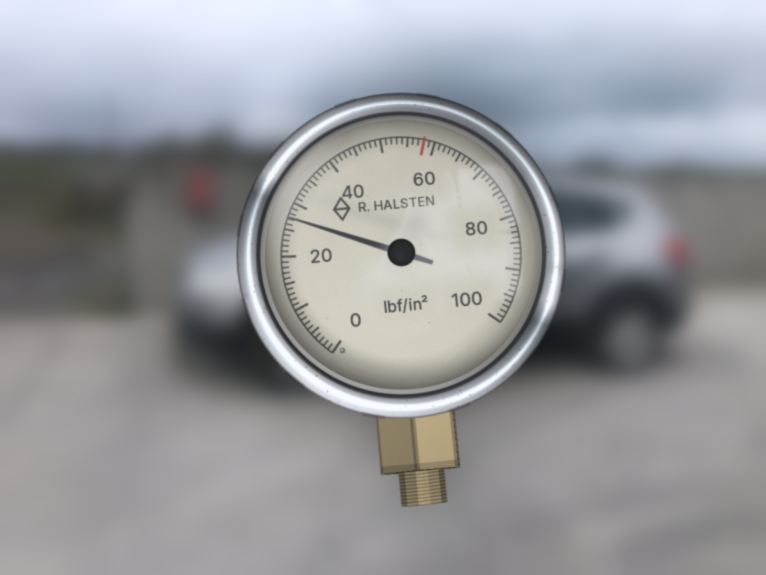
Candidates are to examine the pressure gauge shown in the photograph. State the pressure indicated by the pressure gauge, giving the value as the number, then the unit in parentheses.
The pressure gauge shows 27 (psi)
